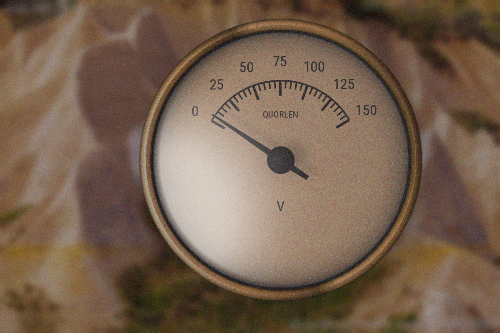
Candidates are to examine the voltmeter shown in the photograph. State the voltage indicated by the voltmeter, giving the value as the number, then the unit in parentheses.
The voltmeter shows 5 (V)
